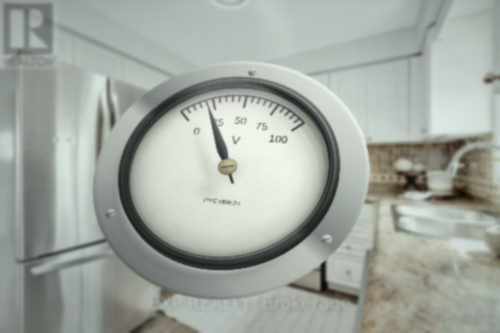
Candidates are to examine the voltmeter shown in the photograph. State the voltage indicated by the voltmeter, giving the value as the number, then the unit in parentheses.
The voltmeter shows 20 (V)
